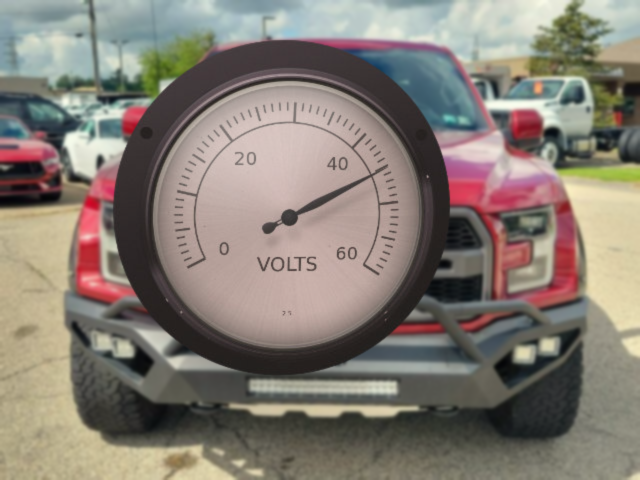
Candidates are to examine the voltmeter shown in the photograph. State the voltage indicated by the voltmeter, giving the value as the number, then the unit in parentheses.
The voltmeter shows 45 (V)
